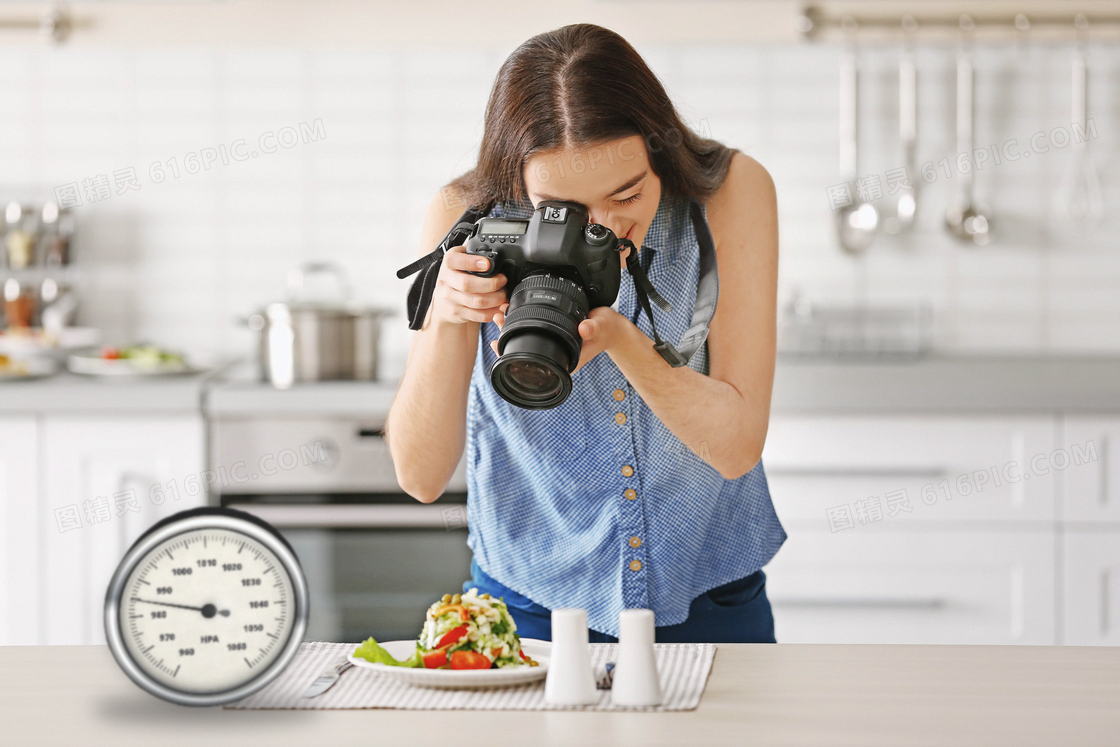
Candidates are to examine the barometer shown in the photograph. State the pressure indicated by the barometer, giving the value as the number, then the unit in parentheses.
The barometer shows 985 (hPa)
